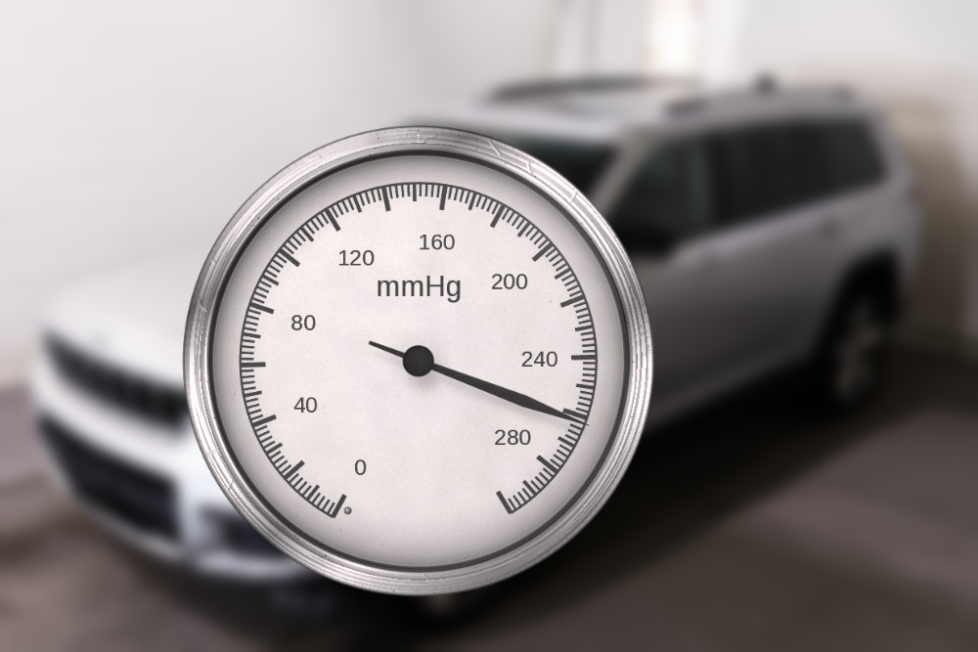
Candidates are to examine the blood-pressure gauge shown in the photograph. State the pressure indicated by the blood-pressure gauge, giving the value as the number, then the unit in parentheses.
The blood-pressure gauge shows 262 (mmHg)
